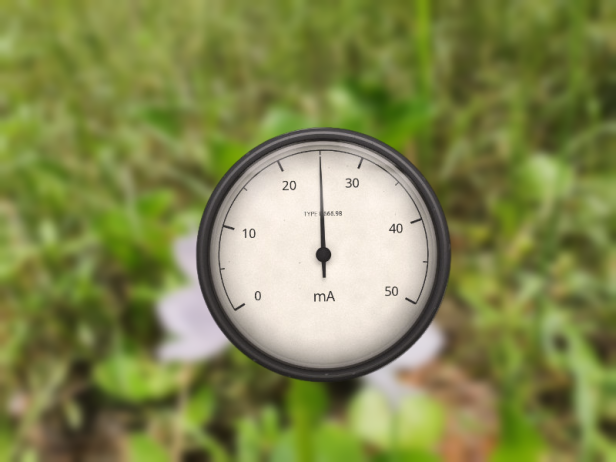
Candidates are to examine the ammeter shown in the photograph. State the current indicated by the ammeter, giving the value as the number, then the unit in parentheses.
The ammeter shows 25 (mA)
